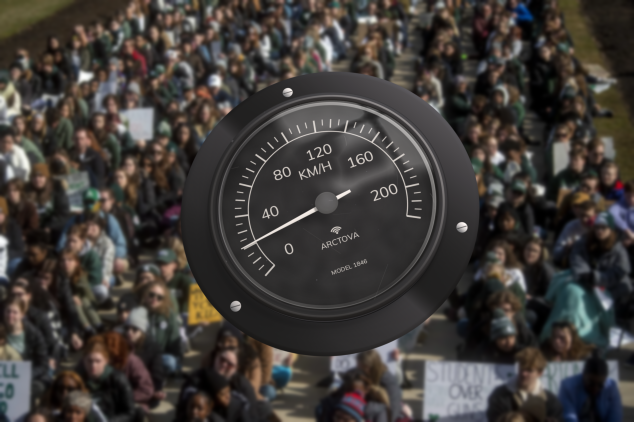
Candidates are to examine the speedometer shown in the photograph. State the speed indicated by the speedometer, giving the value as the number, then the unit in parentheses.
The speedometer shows 20 (km/h)
